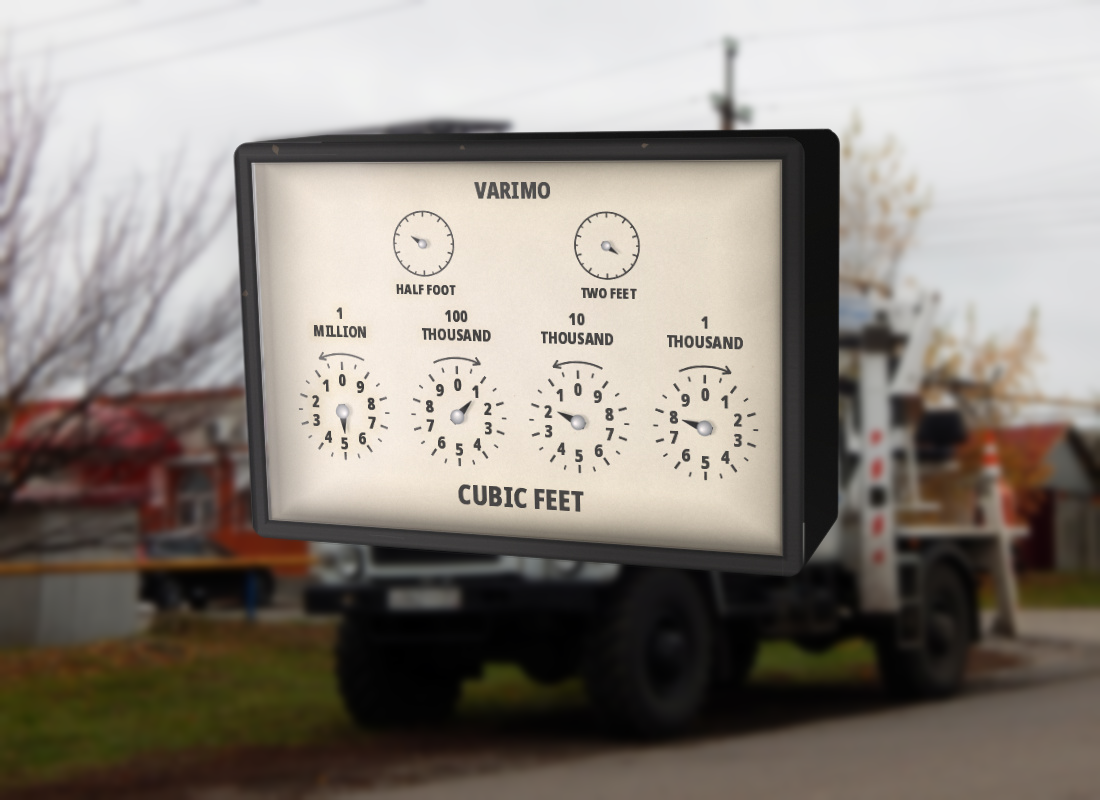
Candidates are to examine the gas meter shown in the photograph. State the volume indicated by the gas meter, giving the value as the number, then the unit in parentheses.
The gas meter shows 511800 (ft³)
